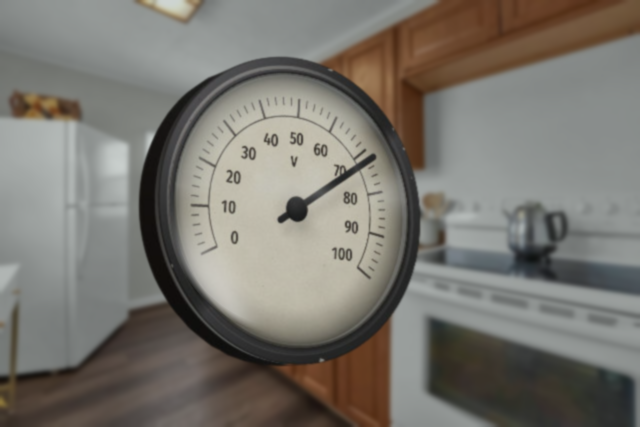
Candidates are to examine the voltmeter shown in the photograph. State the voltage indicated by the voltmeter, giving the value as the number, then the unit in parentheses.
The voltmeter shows 72 (V)
